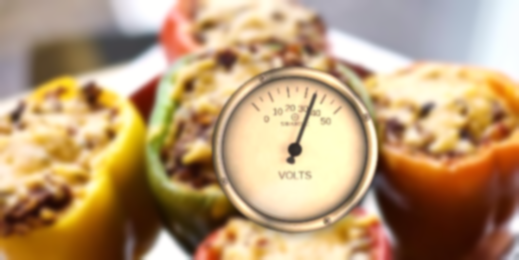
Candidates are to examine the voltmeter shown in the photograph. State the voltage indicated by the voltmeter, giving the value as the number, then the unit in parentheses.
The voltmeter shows 35 (V)
